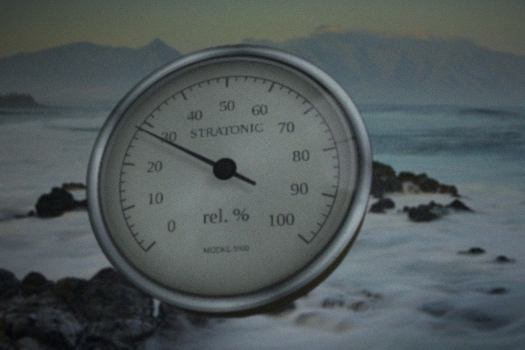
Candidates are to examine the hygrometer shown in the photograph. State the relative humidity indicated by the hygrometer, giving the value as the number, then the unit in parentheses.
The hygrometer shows 28 (%)
